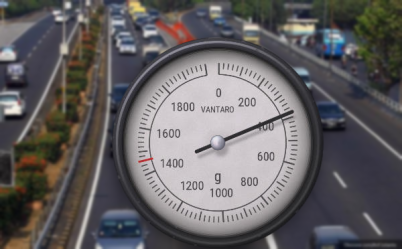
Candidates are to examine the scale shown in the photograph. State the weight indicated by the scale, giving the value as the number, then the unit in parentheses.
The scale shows 380 (g)
